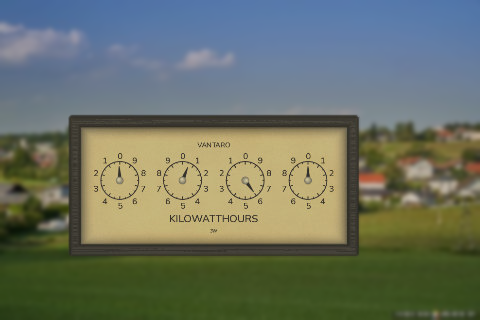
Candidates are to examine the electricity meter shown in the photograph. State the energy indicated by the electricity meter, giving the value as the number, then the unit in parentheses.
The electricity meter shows 60 (kWh)
